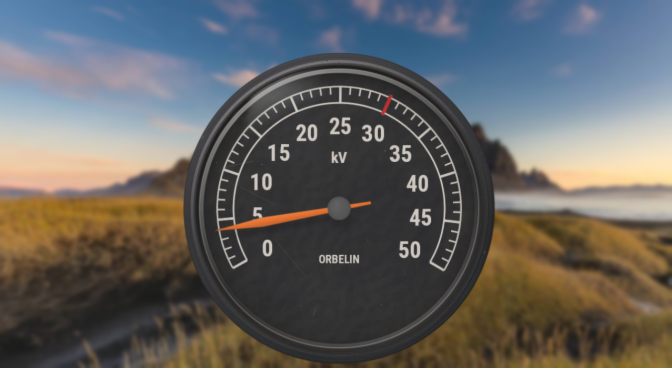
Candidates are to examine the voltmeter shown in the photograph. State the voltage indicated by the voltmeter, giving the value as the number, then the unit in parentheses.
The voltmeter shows 4 (kV)
